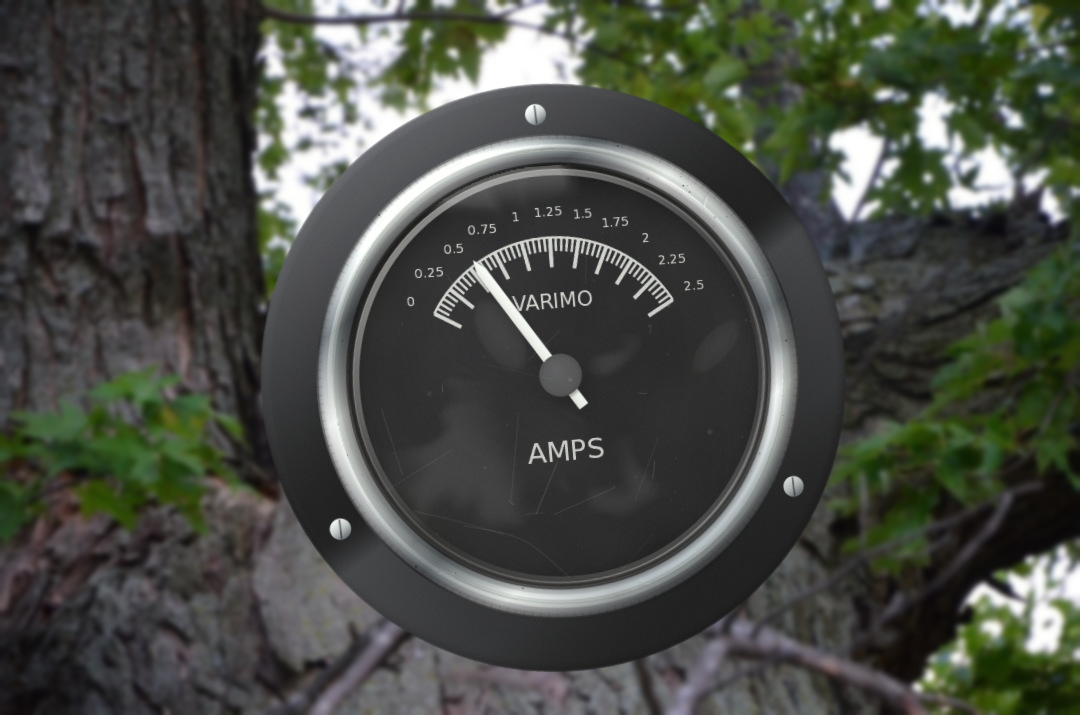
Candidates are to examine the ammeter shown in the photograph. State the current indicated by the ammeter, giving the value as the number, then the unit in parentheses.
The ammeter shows 0.55 (A)
